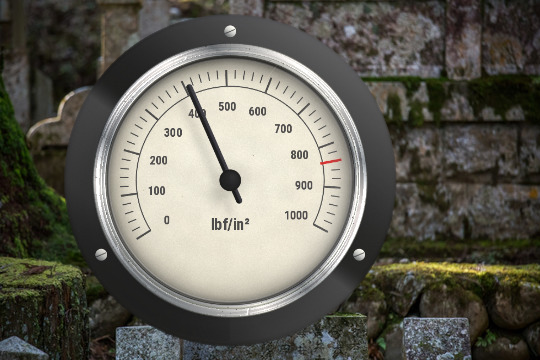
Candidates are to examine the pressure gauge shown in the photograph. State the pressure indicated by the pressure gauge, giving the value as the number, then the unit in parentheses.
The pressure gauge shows 410 (psi)
